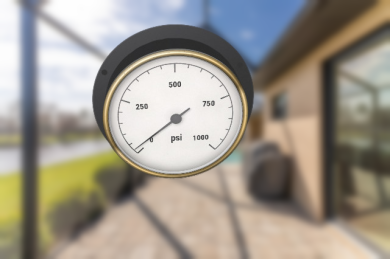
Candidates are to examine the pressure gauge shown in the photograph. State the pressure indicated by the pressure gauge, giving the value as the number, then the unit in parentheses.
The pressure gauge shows 25 (psi)
